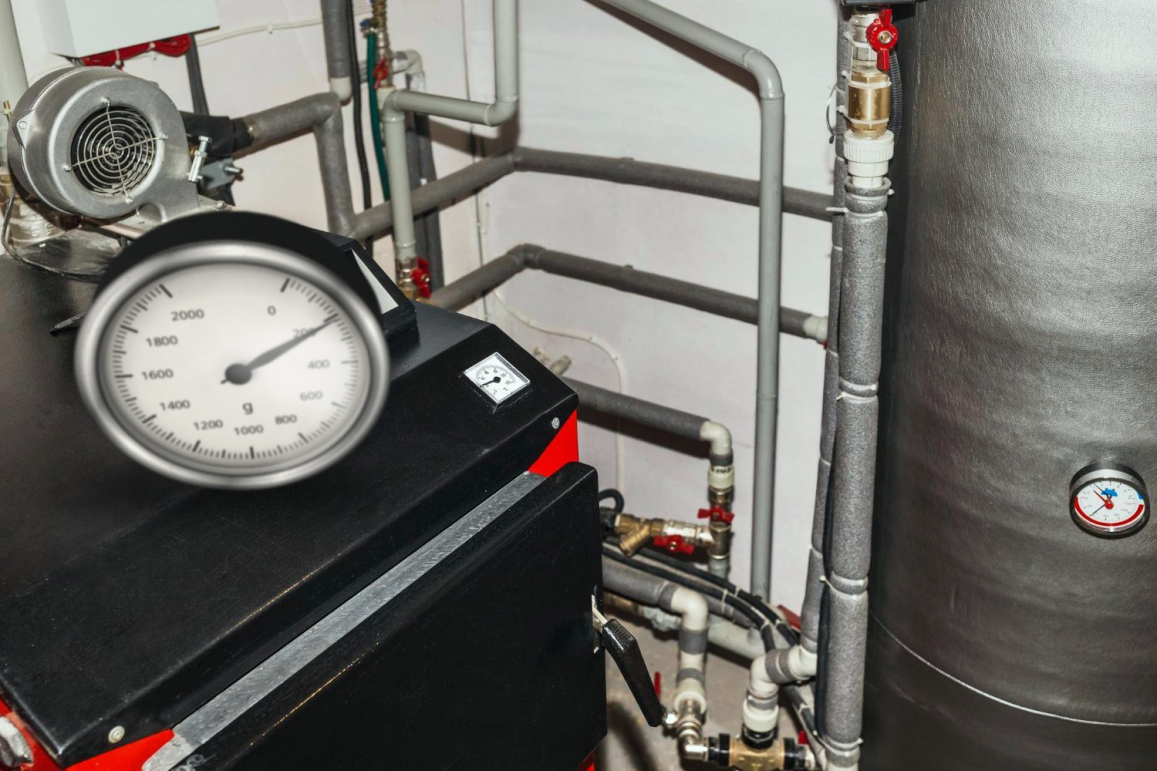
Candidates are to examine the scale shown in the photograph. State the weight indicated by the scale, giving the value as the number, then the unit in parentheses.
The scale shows 200 (g)
